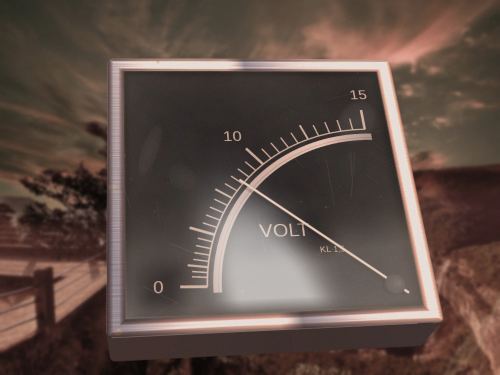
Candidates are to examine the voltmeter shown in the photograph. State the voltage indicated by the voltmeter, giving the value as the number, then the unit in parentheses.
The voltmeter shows 8.5 (V)
